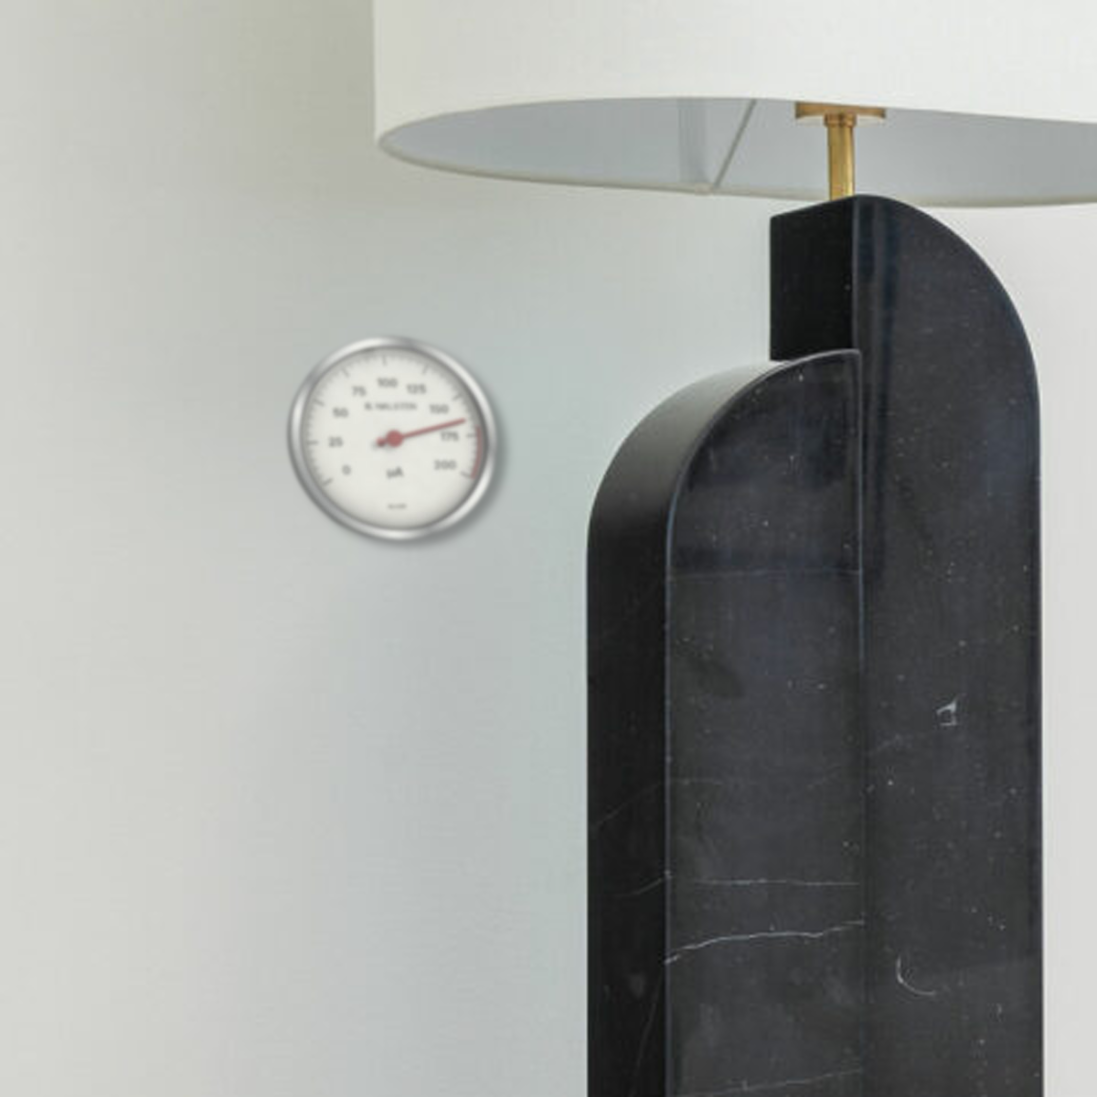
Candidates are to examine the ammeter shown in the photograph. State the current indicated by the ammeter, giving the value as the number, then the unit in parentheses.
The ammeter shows 165 (µA)
